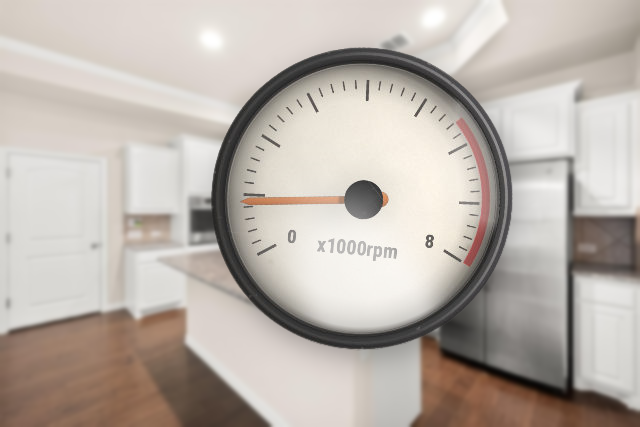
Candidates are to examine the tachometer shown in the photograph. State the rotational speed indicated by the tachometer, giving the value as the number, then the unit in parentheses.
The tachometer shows 900 (rpm)
